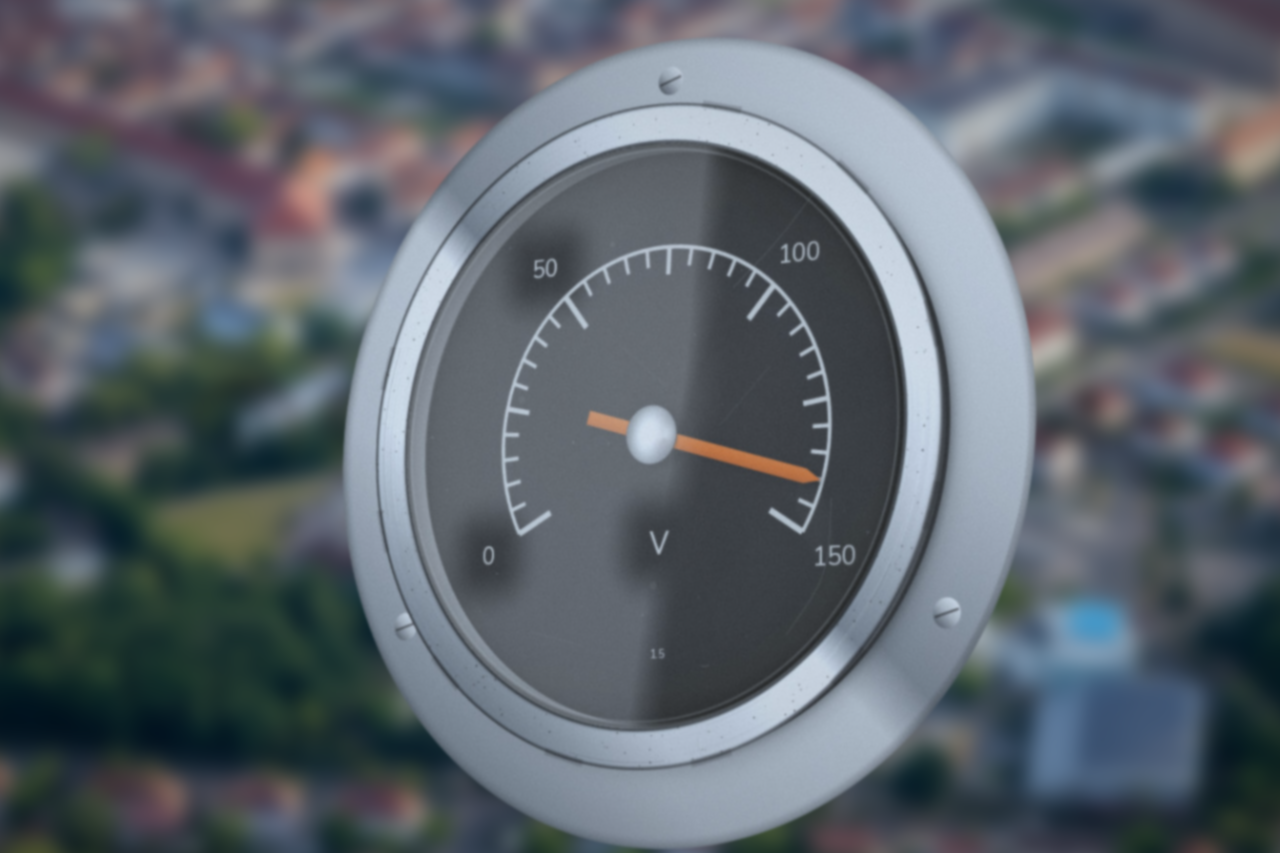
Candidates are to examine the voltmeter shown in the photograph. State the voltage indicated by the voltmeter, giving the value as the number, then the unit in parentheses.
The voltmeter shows 140 (V)
